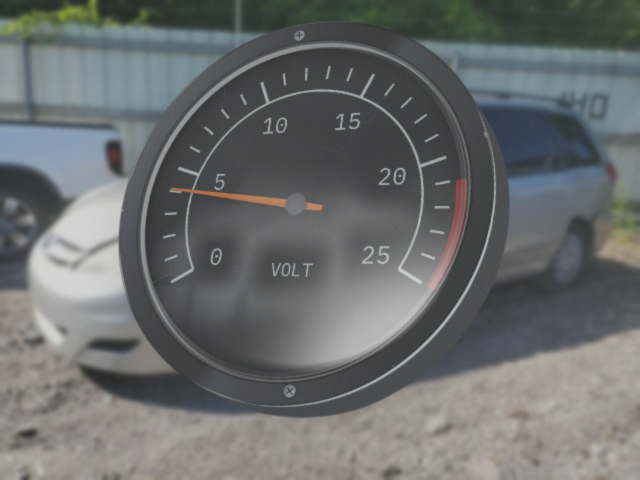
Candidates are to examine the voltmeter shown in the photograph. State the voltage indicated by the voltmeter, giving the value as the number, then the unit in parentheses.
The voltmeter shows 4 (V)
